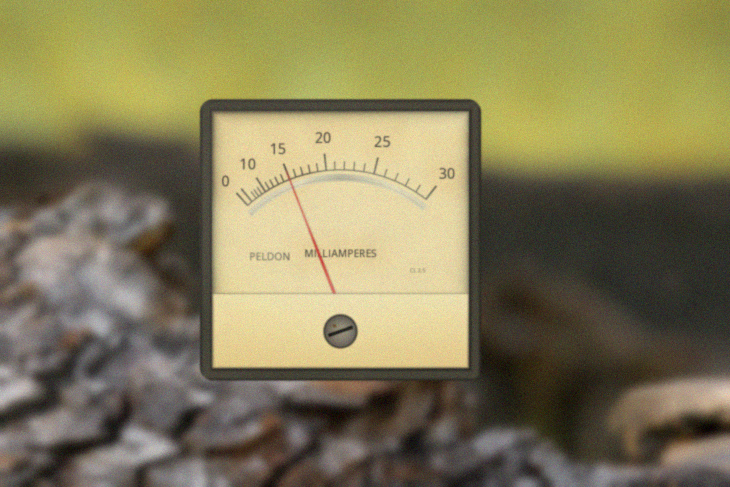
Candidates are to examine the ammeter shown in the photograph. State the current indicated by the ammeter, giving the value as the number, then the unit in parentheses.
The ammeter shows 15 (mA)
